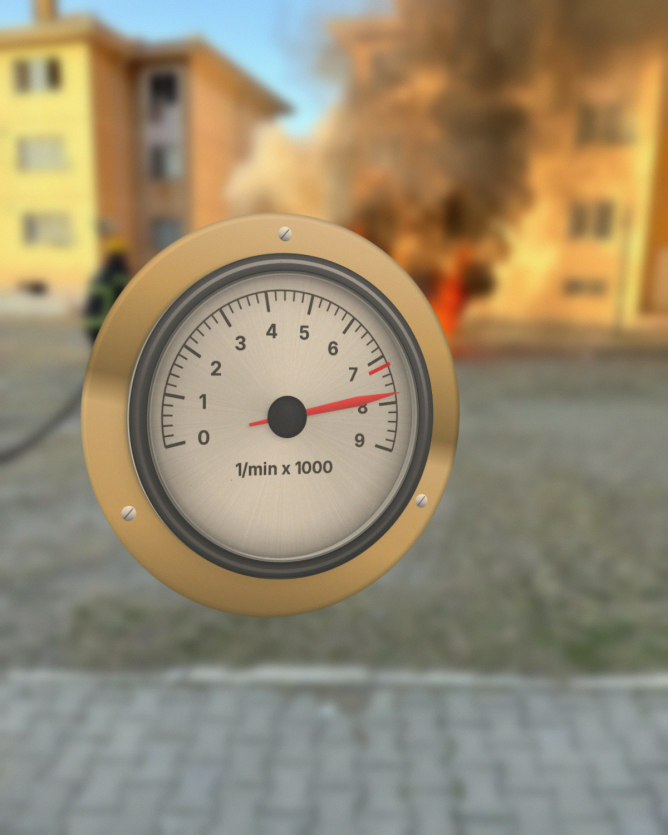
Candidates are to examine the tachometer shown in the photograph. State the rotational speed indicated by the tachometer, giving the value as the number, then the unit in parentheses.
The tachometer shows 7800 (rpm)
